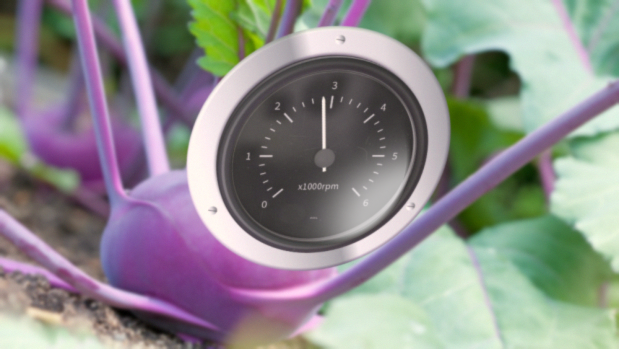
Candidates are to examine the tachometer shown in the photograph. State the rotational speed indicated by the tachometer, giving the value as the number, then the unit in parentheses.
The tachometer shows 2800 (rpm)
